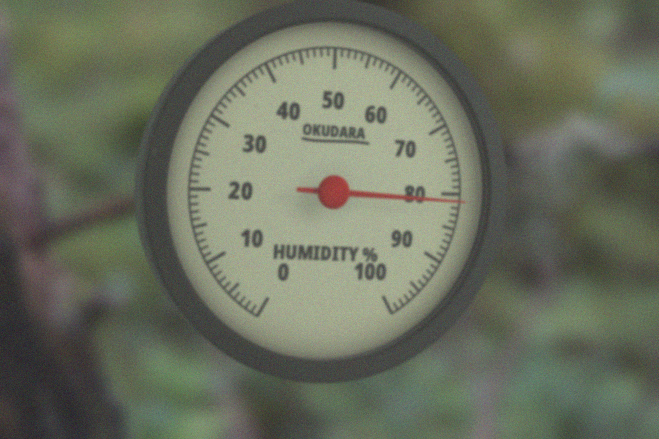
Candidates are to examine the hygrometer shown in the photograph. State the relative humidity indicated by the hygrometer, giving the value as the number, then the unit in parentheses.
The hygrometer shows 81 (%)
